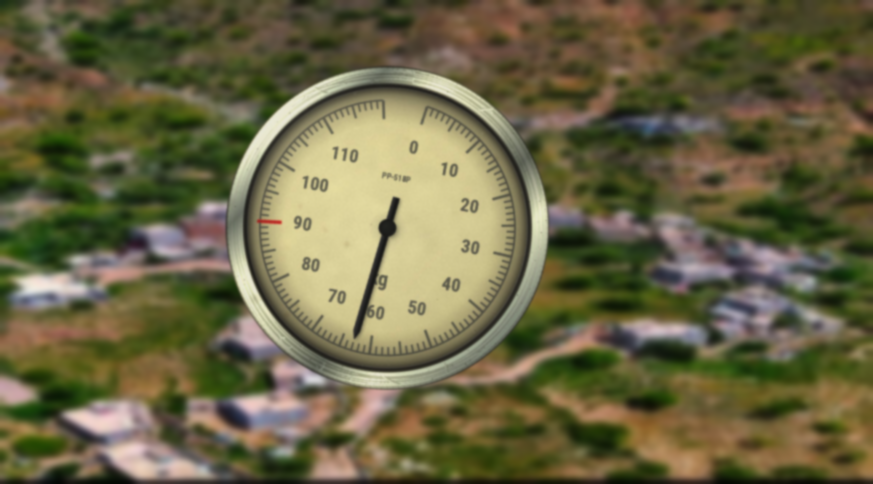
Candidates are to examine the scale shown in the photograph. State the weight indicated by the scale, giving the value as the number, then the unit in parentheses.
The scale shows 63 (kg)
